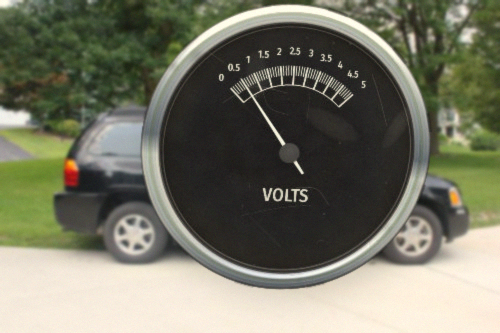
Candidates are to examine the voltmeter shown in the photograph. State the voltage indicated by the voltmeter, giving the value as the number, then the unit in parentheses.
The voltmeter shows 0.5 (V)
